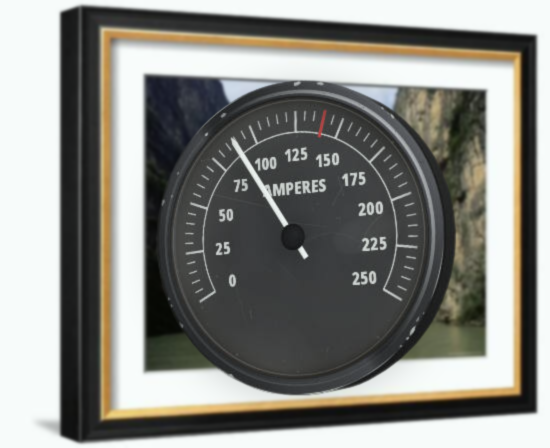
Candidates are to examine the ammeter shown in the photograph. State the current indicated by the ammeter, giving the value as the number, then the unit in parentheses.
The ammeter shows 90 (A)
